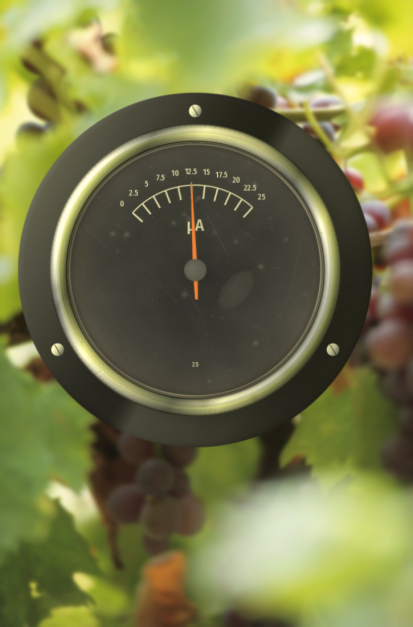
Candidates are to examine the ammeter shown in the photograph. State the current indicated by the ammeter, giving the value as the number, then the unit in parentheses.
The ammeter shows 12.5 (µA)
